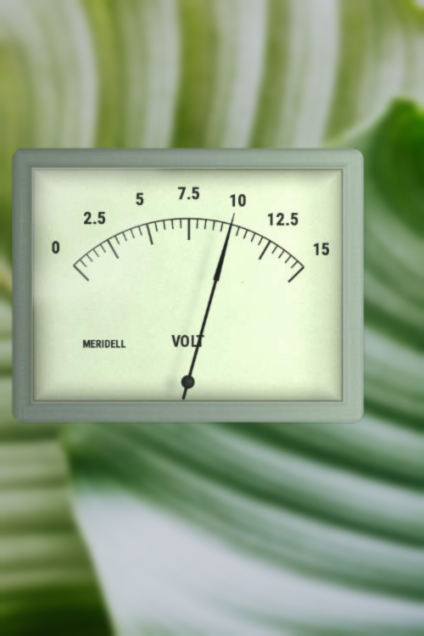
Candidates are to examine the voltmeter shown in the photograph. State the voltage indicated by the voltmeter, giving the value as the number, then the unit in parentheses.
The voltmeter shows 10 (V)
